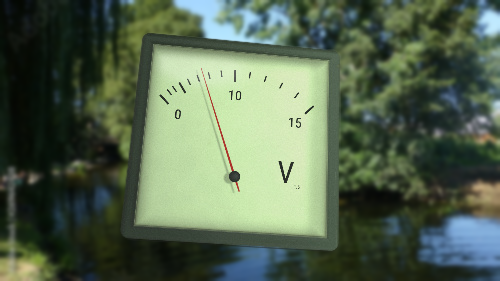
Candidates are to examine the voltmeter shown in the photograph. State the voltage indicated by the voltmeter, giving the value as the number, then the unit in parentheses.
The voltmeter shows 7.5 (V)
